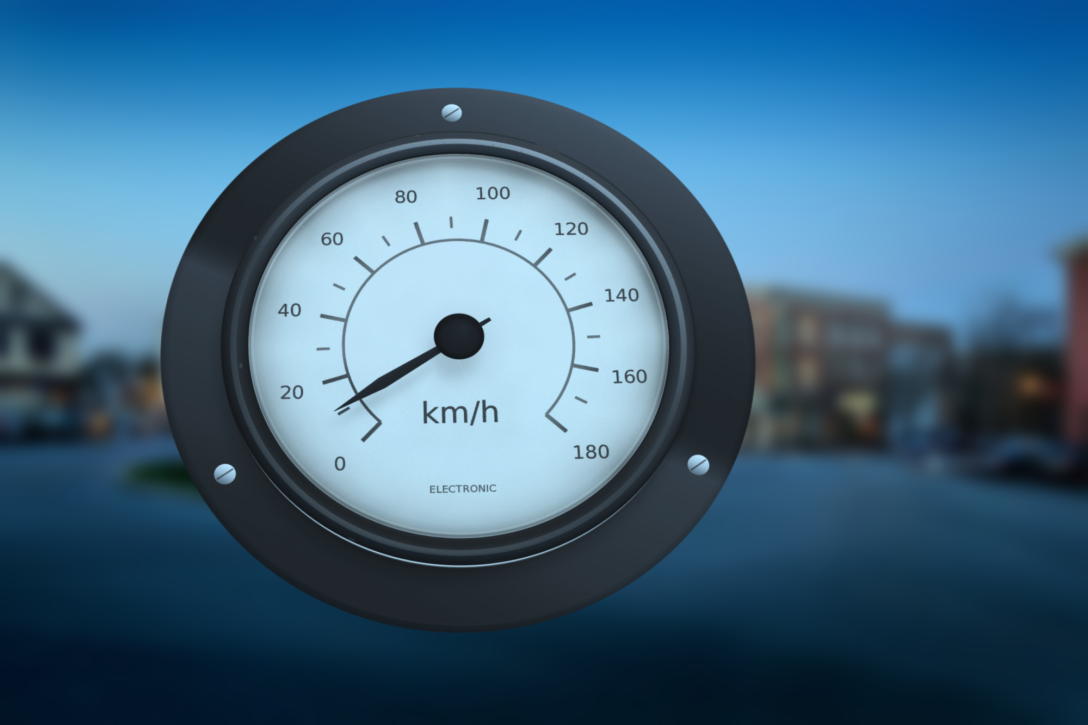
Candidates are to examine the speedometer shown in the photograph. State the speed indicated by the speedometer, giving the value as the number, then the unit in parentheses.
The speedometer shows 10 (km/h)
